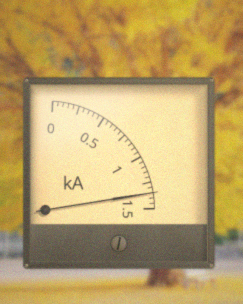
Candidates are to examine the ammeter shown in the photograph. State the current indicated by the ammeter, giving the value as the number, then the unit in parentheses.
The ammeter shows 1.35 (kA)
